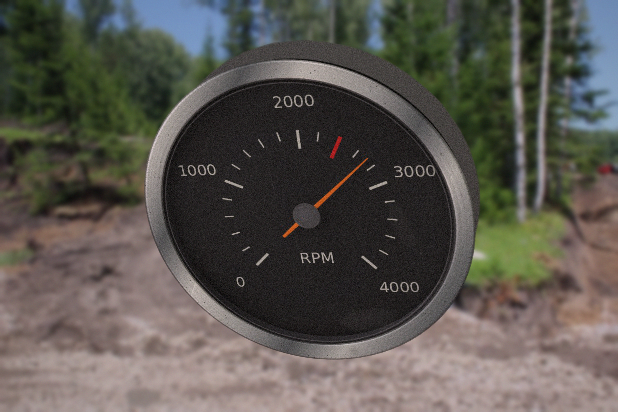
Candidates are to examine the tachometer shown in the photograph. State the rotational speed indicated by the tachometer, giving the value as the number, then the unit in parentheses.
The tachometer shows 2700 (rpm)
